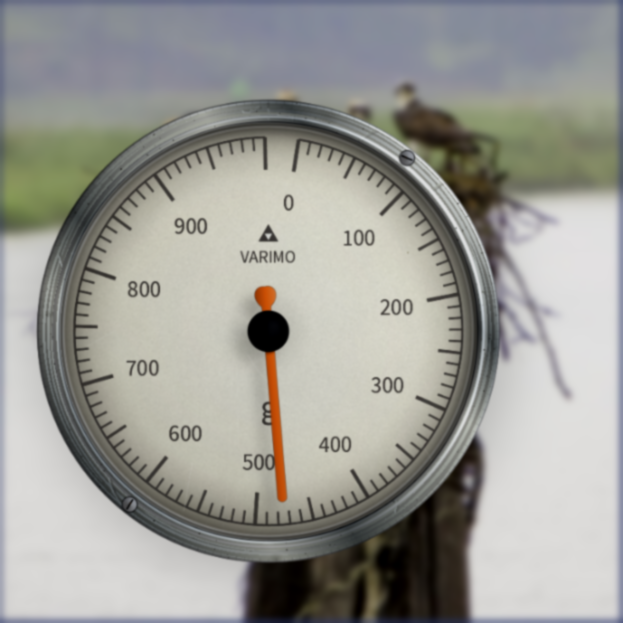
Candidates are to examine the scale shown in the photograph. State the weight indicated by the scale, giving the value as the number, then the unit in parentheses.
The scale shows 475 (g)
